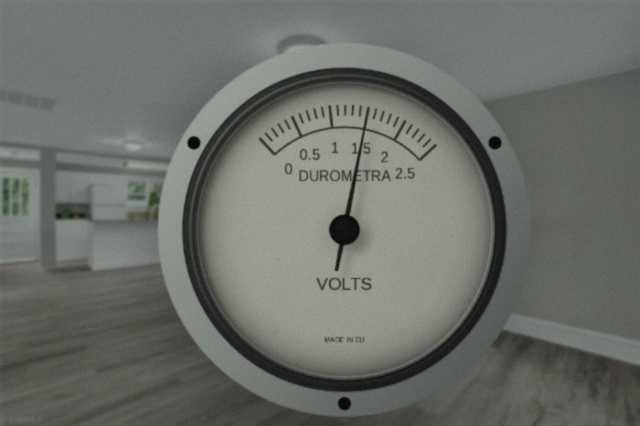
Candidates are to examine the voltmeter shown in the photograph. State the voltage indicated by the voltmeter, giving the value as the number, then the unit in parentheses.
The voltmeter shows 1.5 (V)
